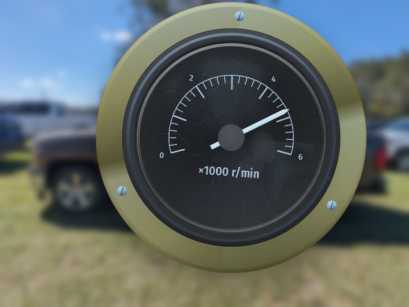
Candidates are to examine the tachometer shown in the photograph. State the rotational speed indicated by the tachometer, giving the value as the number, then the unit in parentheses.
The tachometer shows 4800 (rpm)
